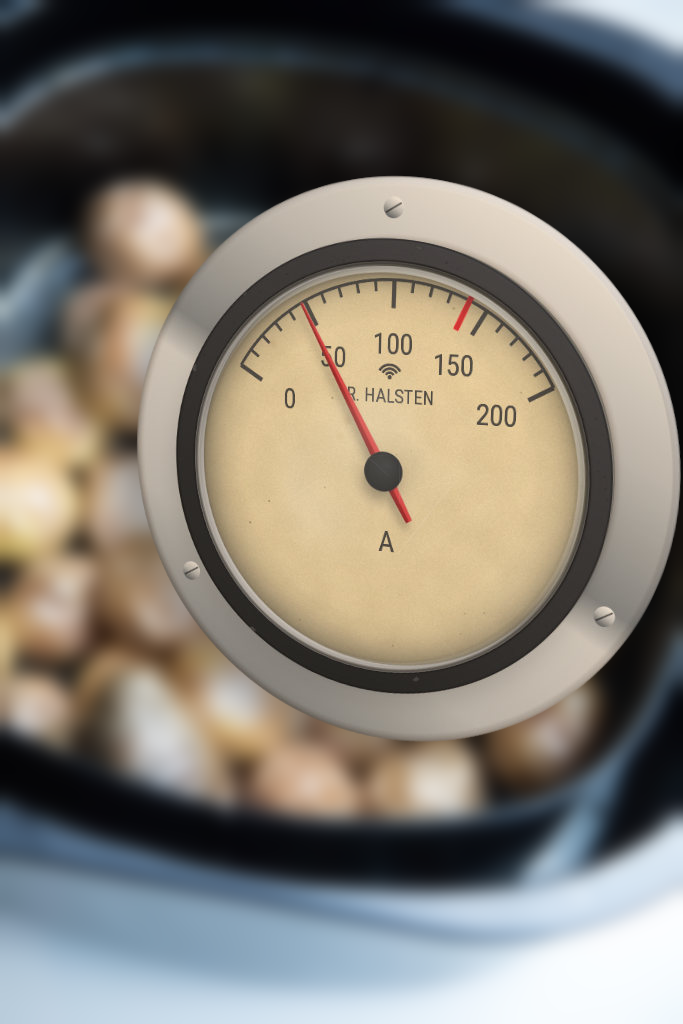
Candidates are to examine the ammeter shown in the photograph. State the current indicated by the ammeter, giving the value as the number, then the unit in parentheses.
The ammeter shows 50 (A)
